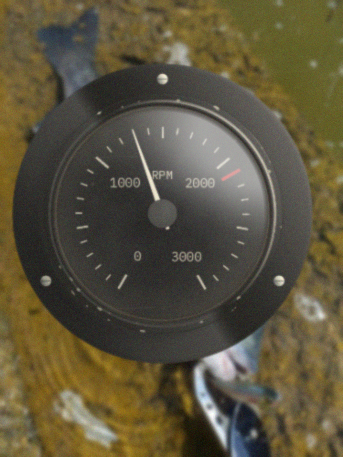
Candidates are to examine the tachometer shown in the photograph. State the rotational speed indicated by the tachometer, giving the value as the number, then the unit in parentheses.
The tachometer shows 1300 (rpm)
